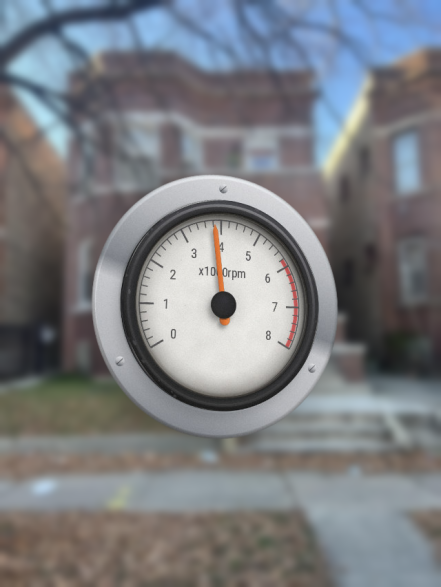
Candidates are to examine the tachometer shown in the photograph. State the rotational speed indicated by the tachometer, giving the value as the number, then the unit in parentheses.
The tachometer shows 3800 (rpm)
